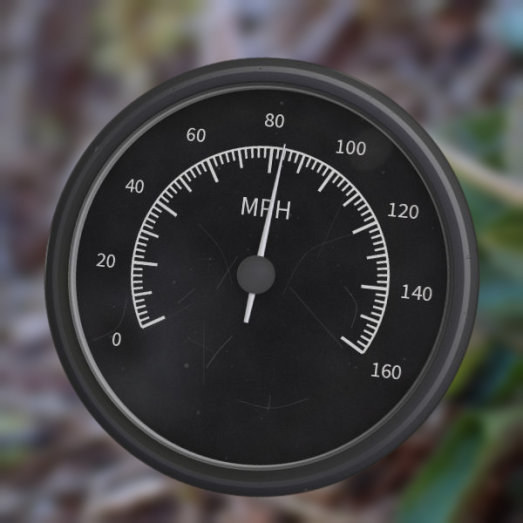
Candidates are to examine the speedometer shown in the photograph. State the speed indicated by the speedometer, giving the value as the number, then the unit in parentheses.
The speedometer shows 84 (mph)
